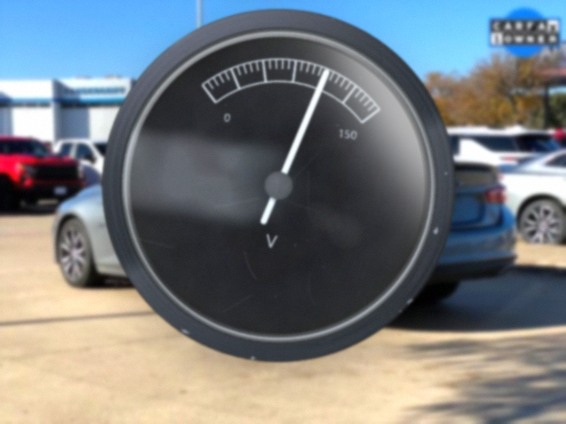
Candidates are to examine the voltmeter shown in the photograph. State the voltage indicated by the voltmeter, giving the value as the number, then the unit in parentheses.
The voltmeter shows 100 (V)
